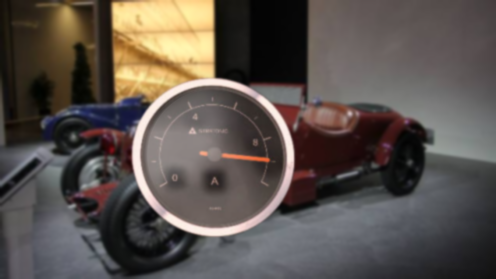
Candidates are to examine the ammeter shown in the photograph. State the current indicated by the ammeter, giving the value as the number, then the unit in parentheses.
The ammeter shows 9 (A)
